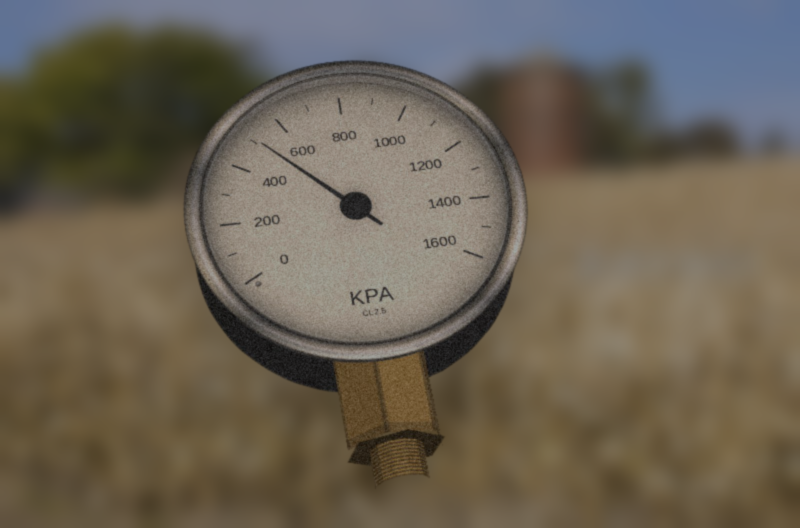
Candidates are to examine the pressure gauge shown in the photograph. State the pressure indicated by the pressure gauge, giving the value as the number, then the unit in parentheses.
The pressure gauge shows 500 (kPa)
